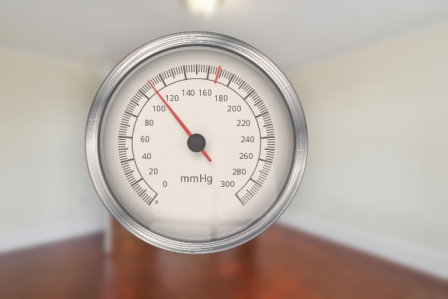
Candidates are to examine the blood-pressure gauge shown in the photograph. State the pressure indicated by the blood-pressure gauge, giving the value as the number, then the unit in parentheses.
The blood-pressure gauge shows 110 (mmHg)
